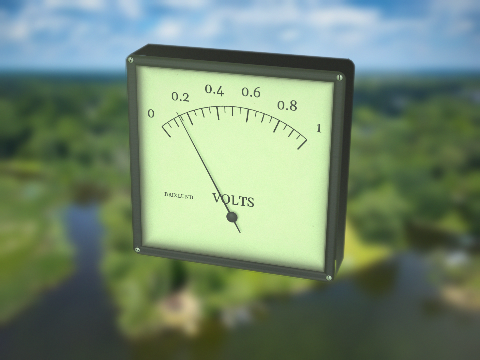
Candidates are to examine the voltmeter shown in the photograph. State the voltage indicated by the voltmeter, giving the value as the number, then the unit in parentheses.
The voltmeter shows 0.15 (V)
